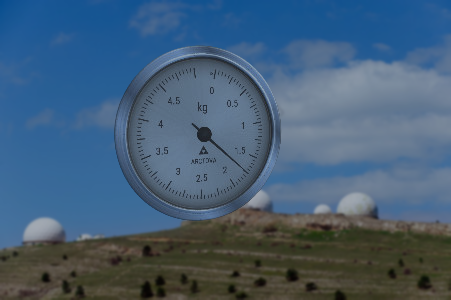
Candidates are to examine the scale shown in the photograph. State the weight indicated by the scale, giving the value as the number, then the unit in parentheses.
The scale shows 1.75 (kg)
